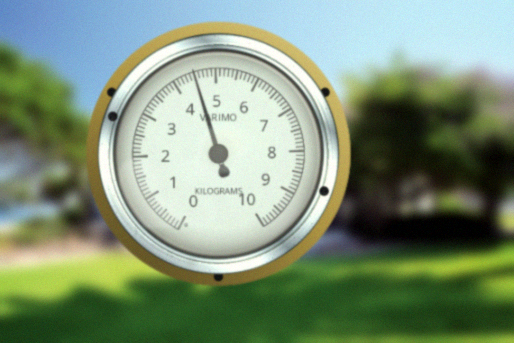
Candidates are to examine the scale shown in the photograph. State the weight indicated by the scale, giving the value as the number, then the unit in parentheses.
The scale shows 4.5 (kg)
